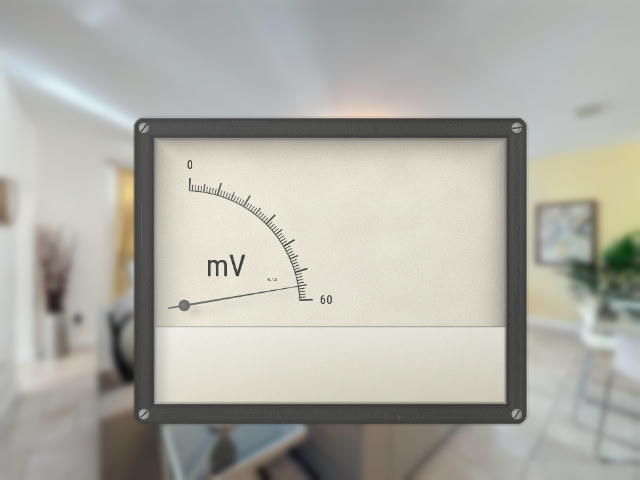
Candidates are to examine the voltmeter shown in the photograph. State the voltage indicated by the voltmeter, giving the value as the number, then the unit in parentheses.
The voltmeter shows 55 (mV)
